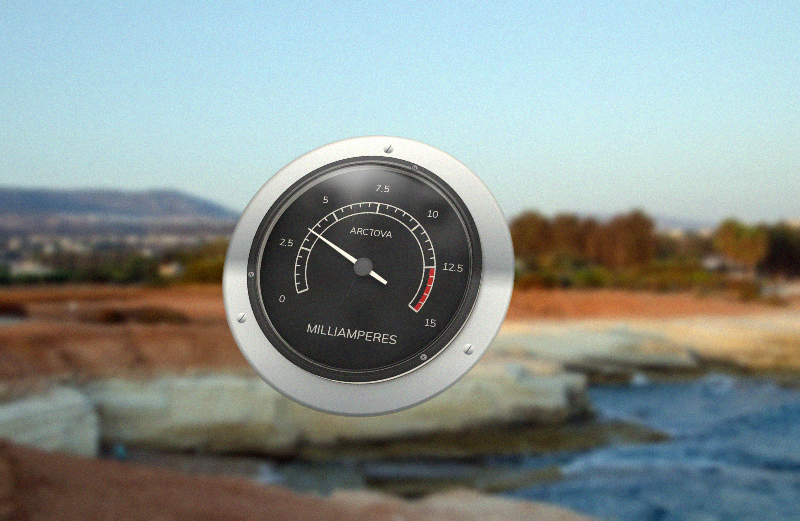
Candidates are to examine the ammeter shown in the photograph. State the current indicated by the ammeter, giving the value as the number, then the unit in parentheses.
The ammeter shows 3.5 (mA)
